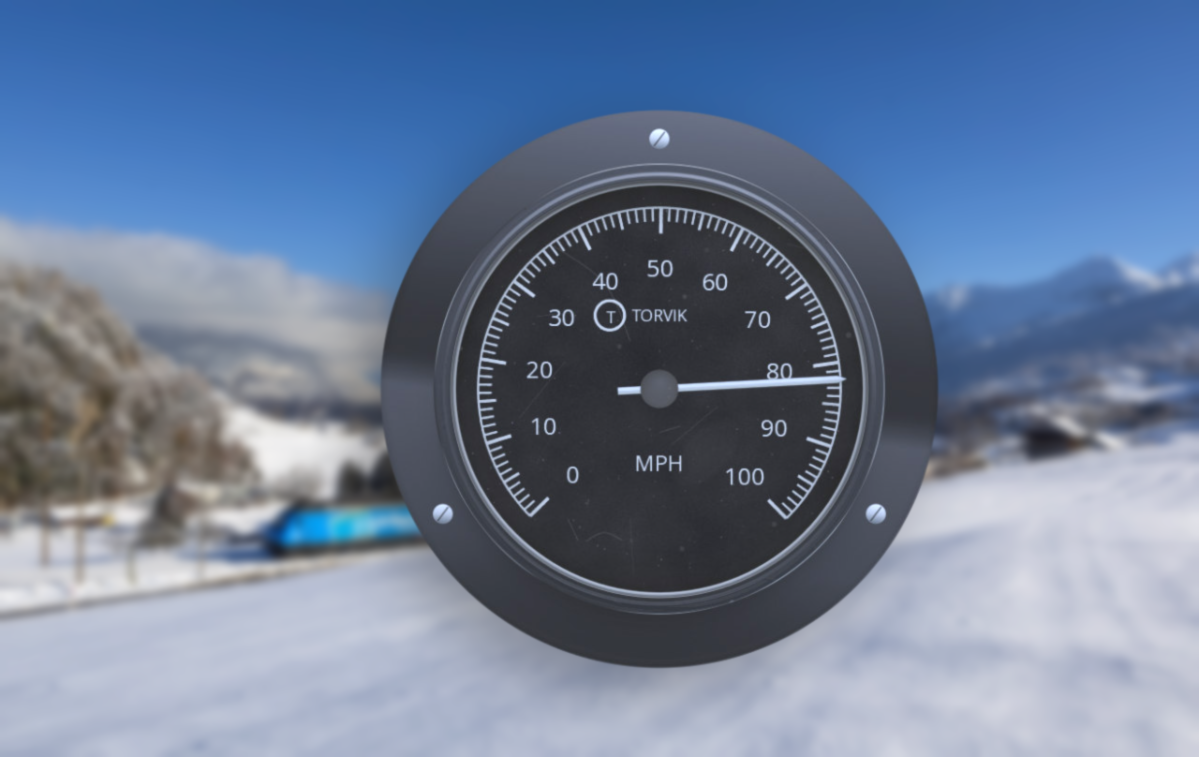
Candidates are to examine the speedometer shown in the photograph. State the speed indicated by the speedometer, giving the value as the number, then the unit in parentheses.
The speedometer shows 82 (mph)
